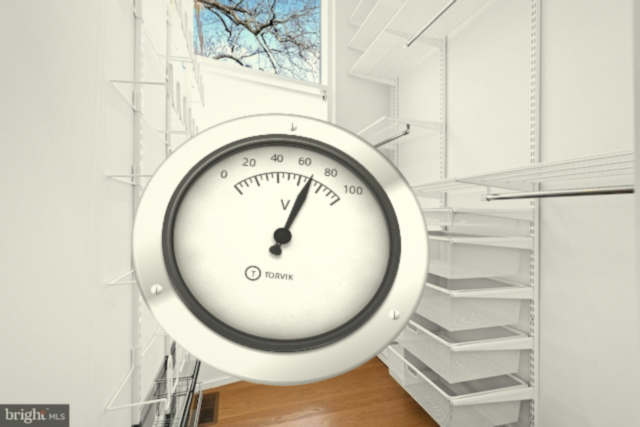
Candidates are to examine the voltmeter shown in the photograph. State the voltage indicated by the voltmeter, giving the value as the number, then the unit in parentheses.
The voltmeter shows 70 (V)
